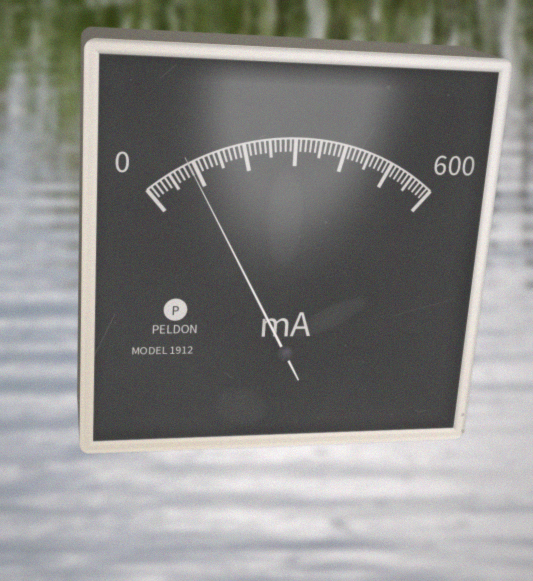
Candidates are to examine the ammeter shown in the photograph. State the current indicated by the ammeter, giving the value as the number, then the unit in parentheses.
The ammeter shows 90 (mA)
